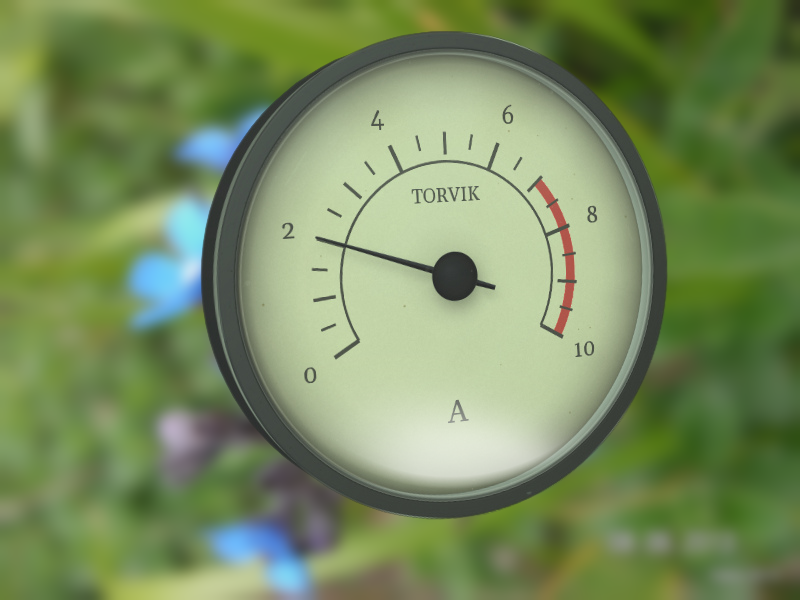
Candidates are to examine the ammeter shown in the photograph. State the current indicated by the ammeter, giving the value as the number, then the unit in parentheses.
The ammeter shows 2 (A)
